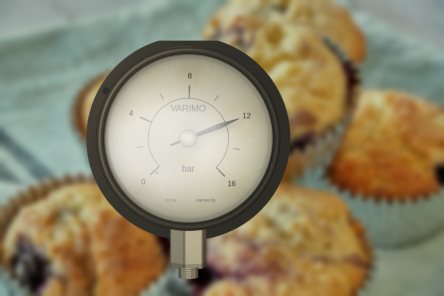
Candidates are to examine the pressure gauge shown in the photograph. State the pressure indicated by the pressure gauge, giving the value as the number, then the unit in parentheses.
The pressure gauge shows 12 (bar)
